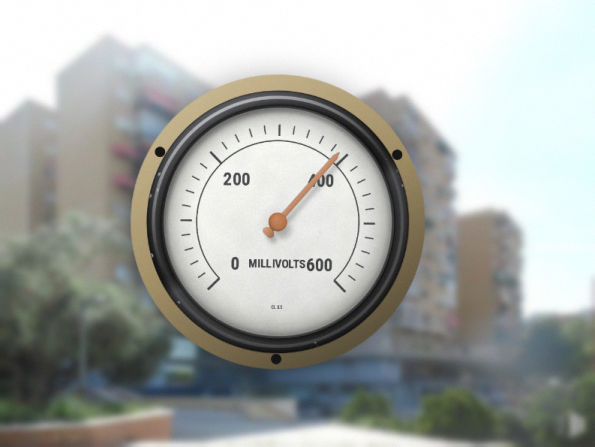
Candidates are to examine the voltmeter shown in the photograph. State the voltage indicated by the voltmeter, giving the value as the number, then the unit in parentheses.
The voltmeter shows 390 (mV)
